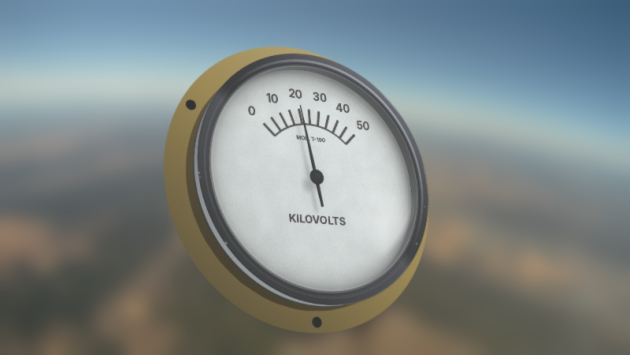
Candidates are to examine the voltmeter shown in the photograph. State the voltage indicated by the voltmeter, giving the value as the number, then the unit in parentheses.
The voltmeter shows 20 (kV)
